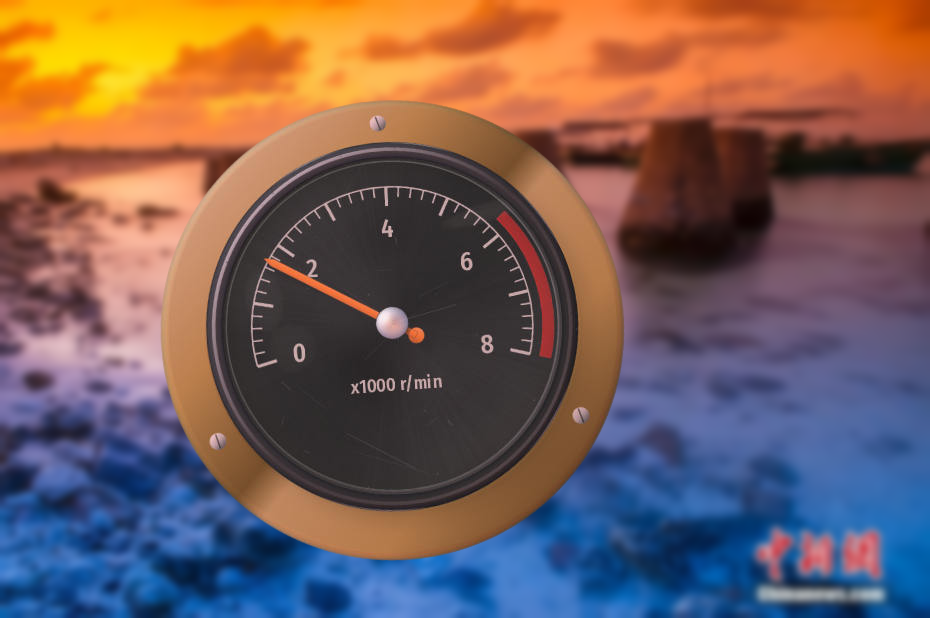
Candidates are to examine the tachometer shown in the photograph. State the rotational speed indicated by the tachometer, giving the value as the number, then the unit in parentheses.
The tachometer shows 1700 (rpm)
